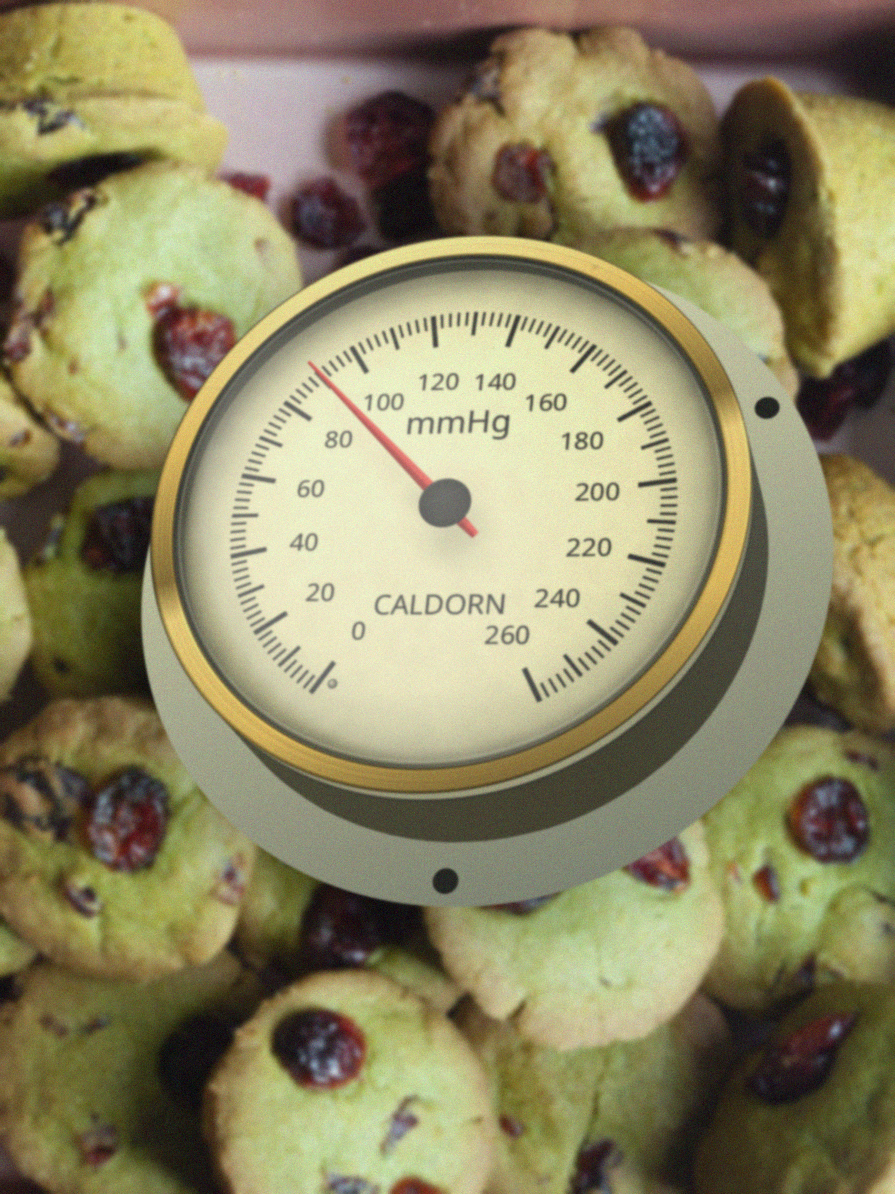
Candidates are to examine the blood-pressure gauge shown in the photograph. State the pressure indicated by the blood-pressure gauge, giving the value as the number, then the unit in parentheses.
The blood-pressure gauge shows 90 (mmHg)
